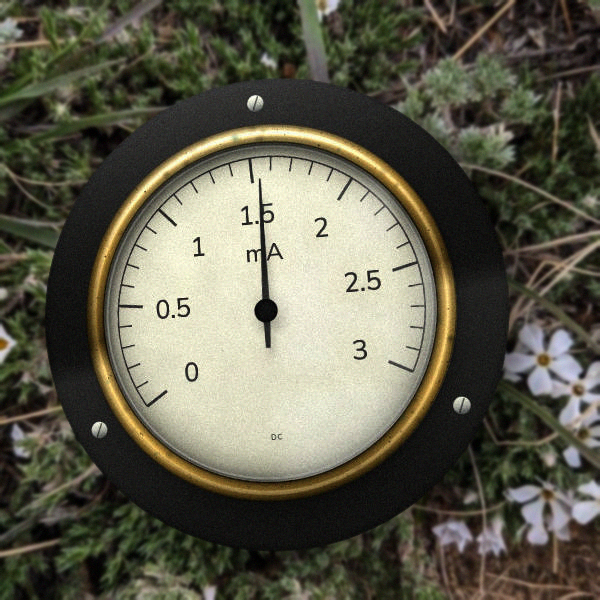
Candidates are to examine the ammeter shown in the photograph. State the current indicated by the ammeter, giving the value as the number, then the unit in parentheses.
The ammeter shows 1.55 (mA)
